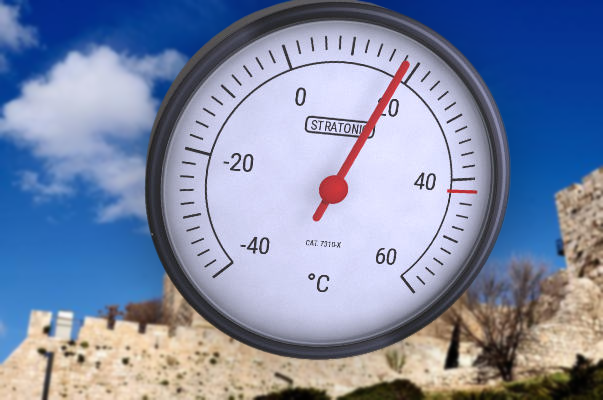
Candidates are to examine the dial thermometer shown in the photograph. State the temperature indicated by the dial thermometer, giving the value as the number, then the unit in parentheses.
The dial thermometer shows 18 (°C)
